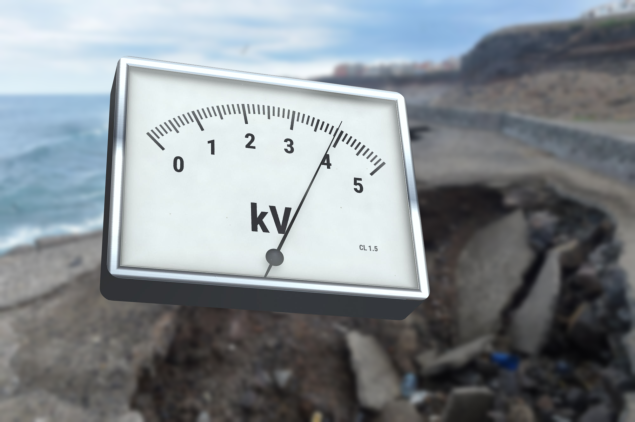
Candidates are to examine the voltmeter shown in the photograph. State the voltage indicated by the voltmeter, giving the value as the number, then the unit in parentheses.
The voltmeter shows 3.9 (kV)
